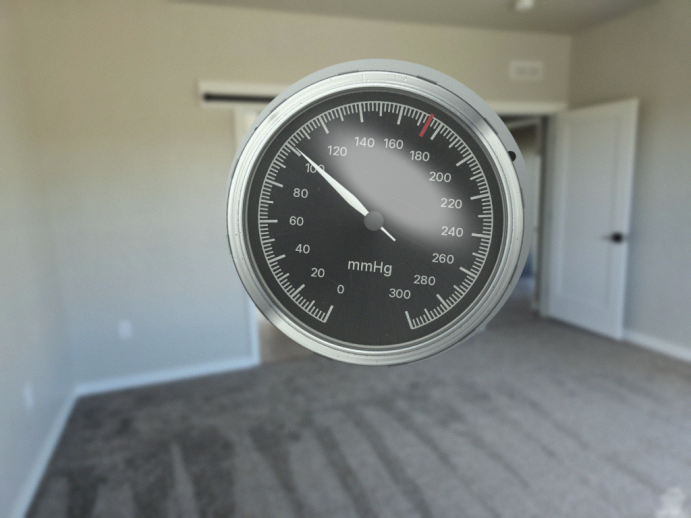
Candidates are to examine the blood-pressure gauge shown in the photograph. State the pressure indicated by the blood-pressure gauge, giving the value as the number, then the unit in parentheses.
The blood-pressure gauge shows 102 (mmHg)
